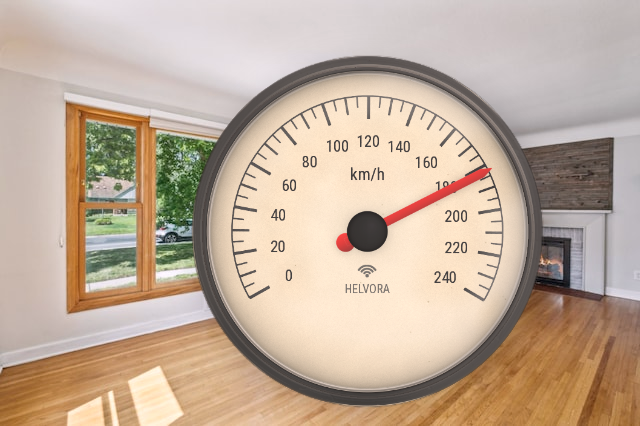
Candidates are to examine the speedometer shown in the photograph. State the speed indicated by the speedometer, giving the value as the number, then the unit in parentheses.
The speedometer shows 182.5 (km/h)
